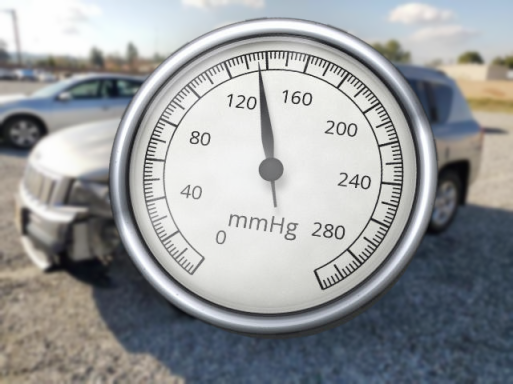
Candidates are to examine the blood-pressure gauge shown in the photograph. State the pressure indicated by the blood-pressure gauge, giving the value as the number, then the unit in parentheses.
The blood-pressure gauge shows 136 (mmHg)
